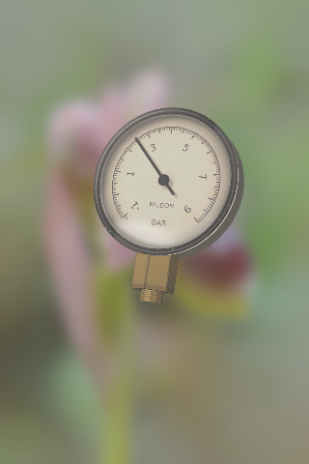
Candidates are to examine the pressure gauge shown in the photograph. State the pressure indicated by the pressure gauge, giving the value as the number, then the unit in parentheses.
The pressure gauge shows 2.5 (bar)
